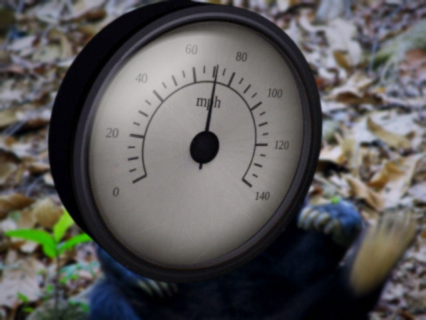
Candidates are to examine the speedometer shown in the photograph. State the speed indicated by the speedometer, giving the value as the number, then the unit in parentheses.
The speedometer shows 70 (mph)
